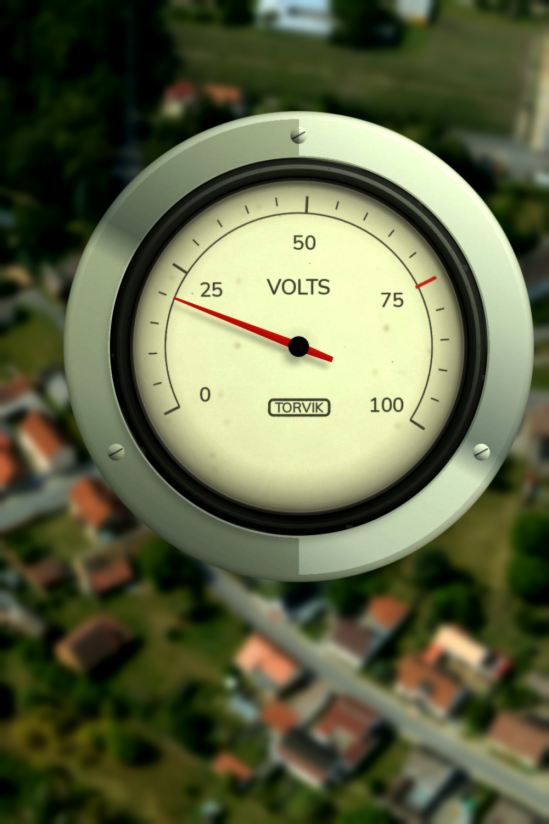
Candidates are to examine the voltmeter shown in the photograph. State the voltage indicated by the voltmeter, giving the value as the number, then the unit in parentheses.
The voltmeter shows 20 (V)
